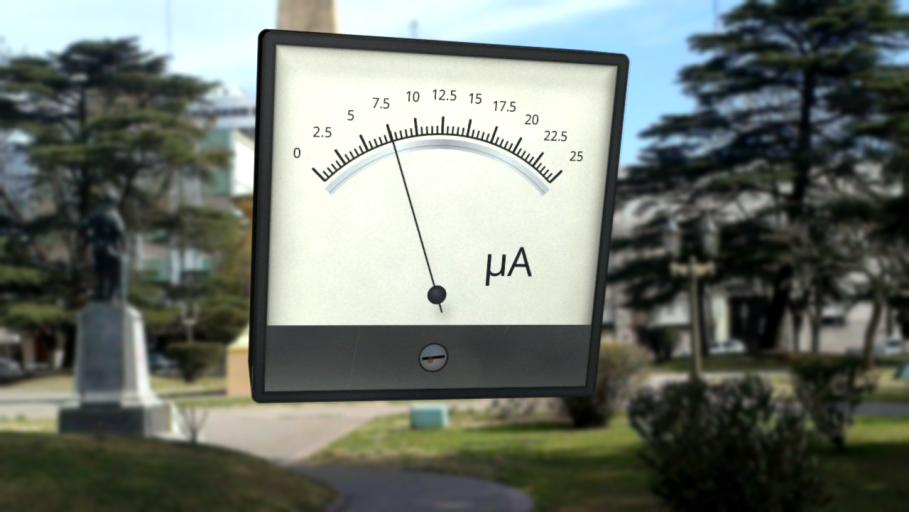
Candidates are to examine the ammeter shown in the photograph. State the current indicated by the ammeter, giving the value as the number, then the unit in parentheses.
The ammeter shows 7.5 (µA)
